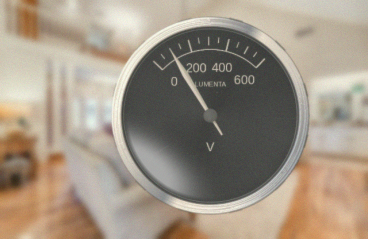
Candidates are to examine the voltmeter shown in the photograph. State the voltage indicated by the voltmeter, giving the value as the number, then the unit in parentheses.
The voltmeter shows 100 (V)
